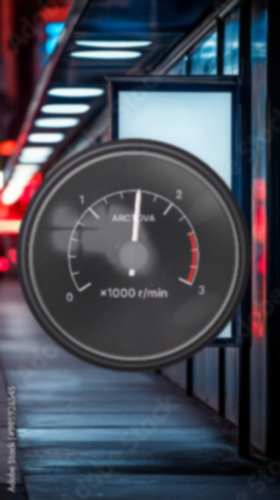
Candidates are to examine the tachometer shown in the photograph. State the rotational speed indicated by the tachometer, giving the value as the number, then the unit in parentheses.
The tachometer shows 1600 (rpm)
